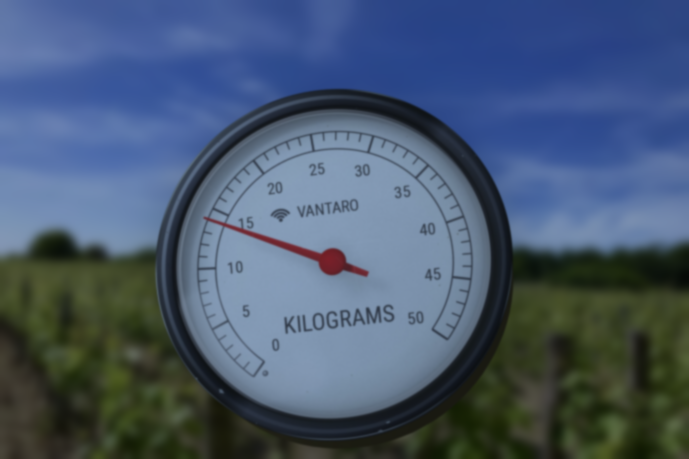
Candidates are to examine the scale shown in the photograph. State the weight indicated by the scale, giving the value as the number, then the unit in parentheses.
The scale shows 14 (kg)
